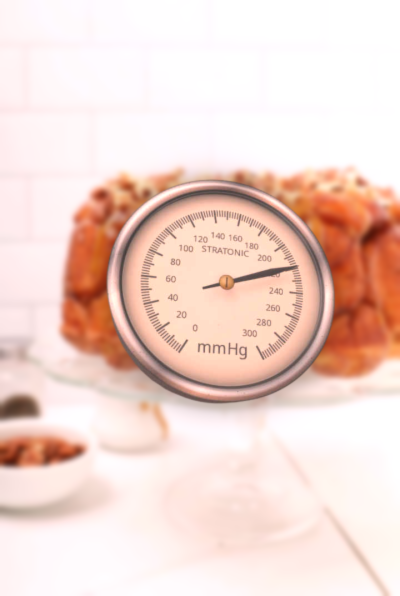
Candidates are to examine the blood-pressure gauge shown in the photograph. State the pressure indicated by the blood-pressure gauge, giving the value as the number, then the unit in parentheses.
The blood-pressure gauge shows 220 (mmHg)
